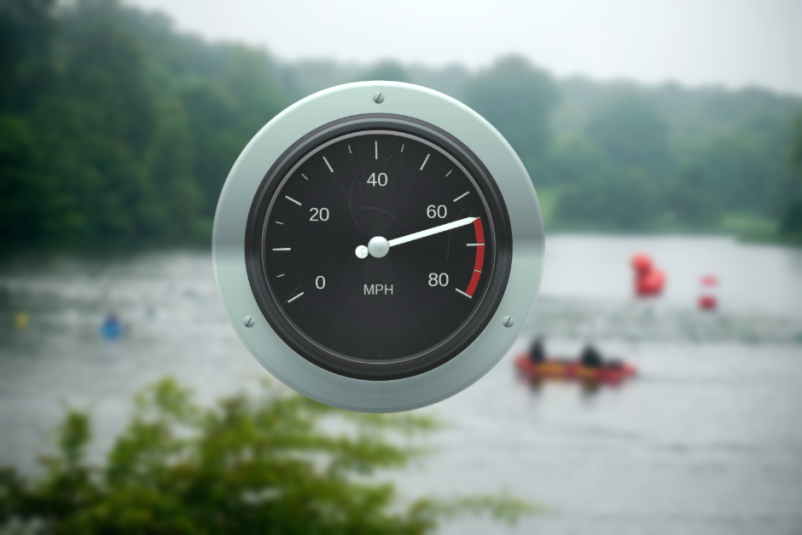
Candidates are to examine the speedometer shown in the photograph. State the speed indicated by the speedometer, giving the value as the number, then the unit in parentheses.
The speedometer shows 65 (mph)
